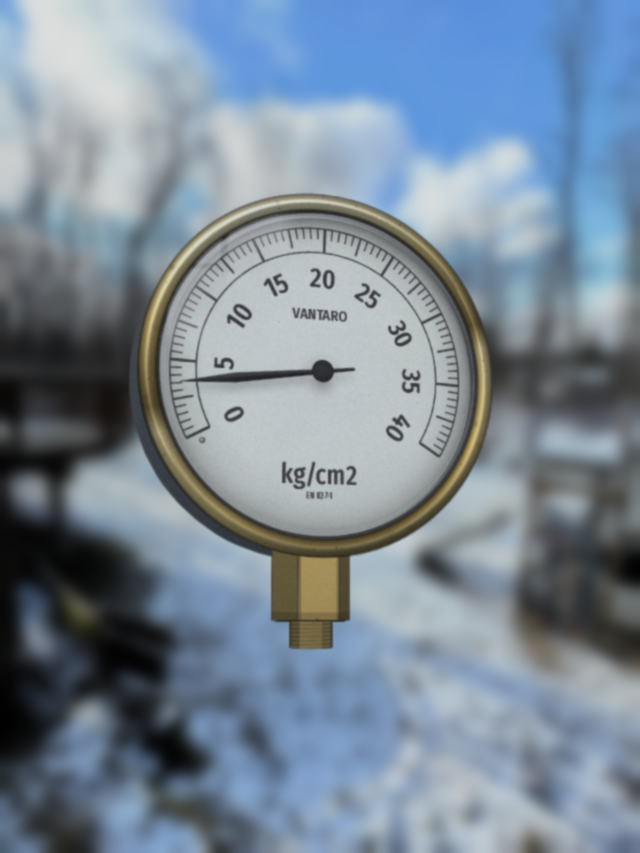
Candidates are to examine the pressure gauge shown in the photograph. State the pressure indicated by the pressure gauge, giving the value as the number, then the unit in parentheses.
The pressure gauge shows 3.5 (kg/cm²)
